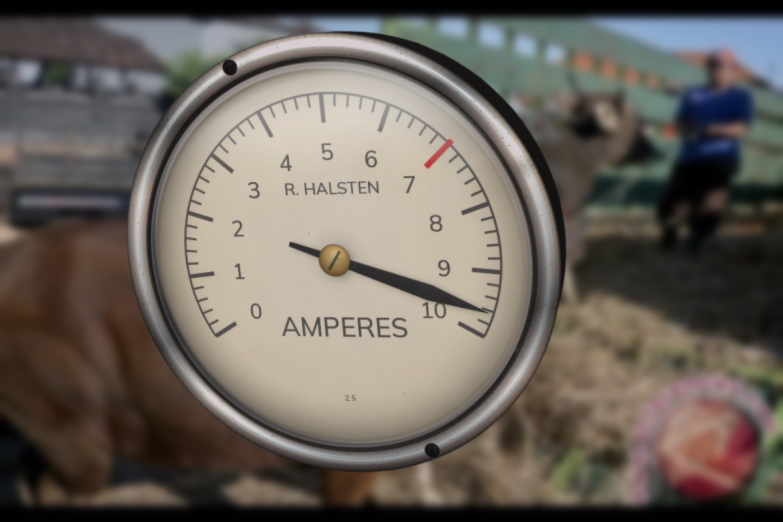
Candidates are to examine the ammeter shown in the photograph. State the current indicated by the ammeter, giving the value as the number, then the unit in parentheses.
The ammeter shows 9.6 (A)
